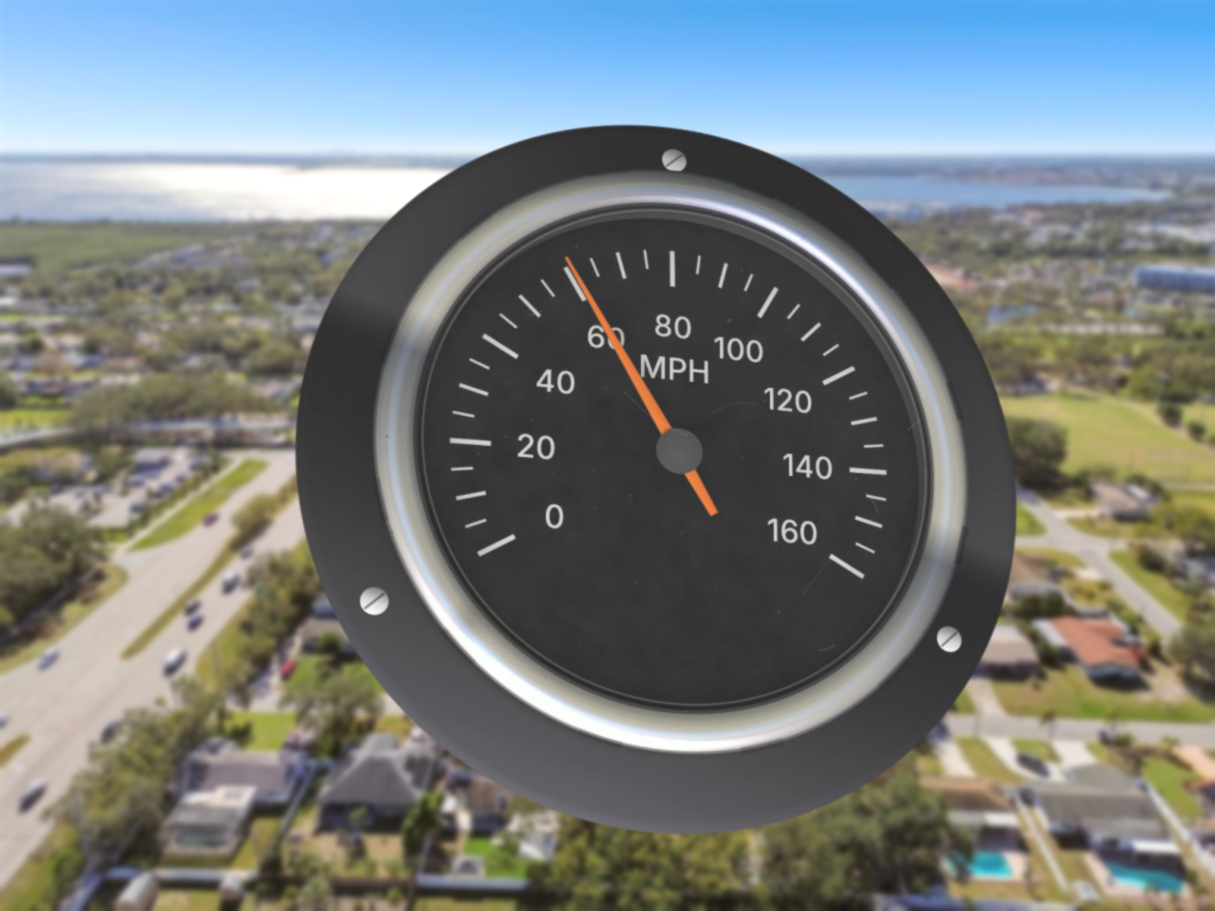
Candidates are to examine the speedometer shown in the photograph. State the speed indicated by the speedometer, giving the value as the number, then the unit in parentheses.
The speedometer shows 60 (mph)
